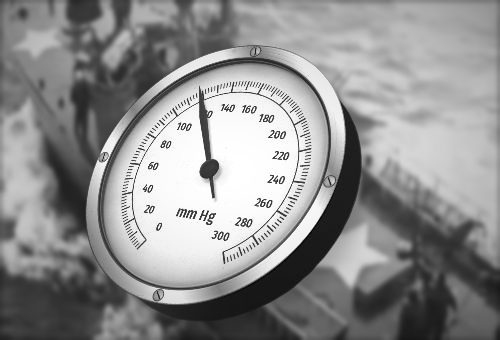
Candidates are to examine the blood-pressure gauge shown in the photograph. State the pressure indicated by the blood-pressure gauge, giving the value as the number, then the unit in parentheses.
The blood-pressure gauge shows 120 (mmHg)
